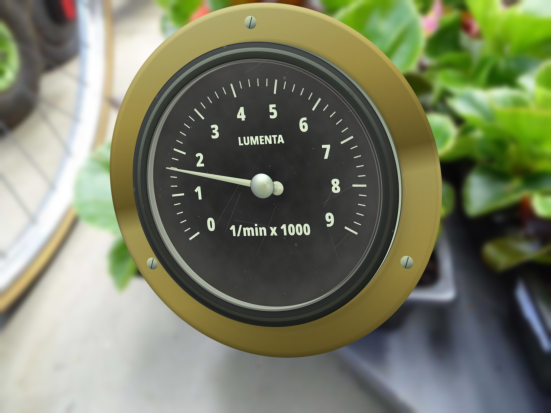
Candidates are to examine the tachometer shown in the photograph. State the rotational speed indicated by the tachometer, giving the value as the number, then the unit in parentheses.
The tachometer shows 1600 (rpm)
